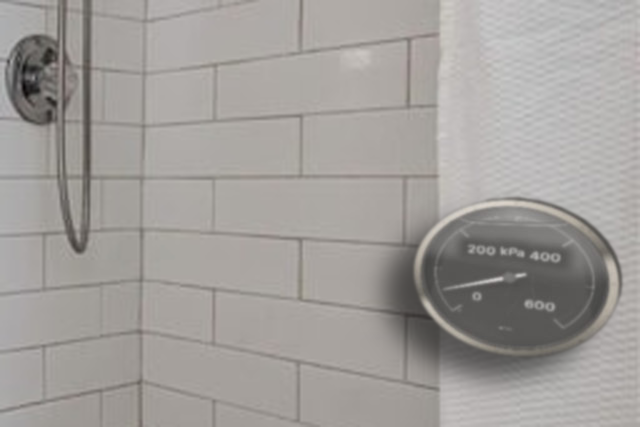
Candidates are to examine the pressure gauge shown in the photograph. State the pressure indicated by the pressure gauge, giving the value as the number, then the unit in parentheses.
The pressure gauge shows 50 (kPa)
